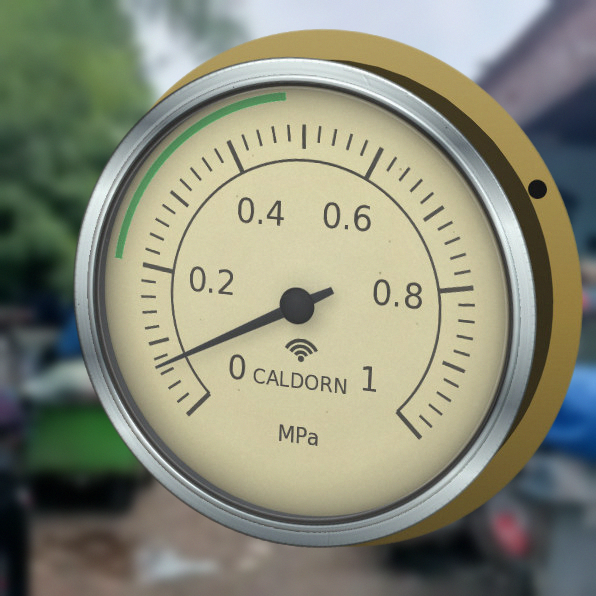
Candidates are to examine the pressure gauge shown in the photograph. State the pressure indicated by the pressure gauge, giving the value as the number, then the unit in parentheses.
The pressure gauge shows 0.07 (MPa)
